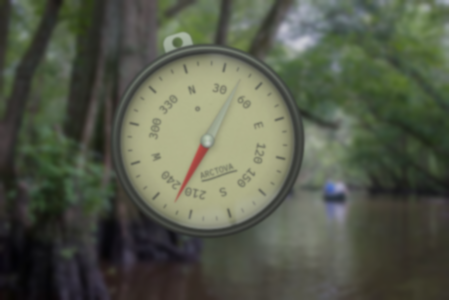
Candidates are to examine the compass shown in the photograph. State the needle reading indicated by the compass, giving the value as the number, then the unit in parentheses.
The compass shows 225 (°)
